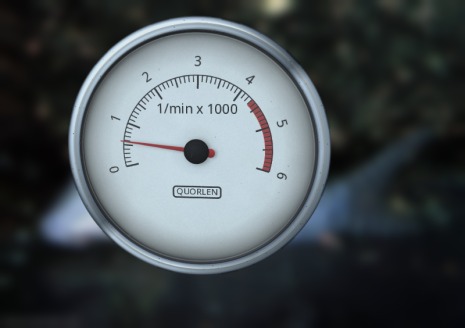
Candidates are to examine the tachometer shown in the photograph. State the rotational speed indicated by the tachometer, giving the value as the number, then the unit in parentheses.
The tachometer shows 600 (rpm)
